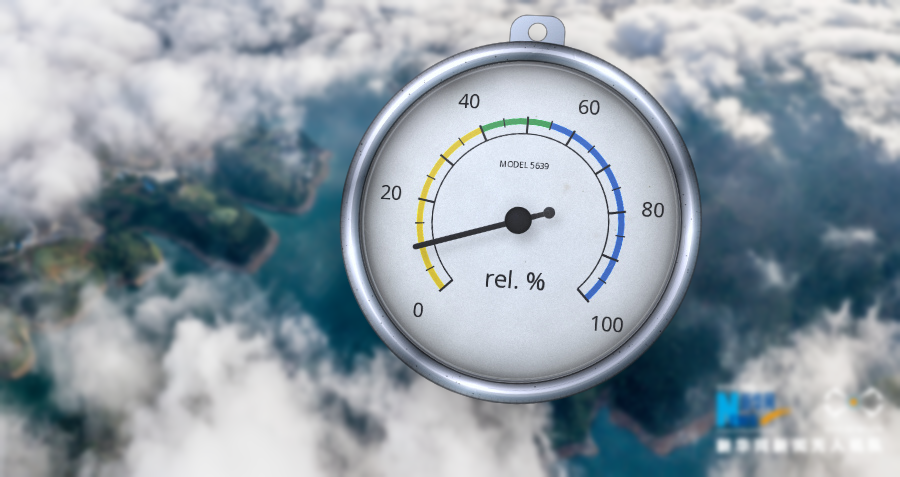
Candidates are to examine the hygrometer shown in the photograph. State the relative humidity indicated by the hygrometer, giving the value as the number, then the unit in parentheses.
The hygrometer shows 10 (%)
